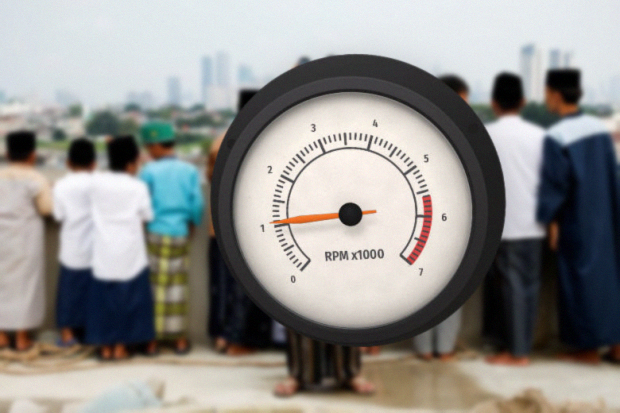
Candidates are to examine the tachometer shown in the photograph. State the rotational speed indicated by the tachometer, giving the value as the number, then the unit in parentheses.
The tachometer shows 1100 (rpm)
